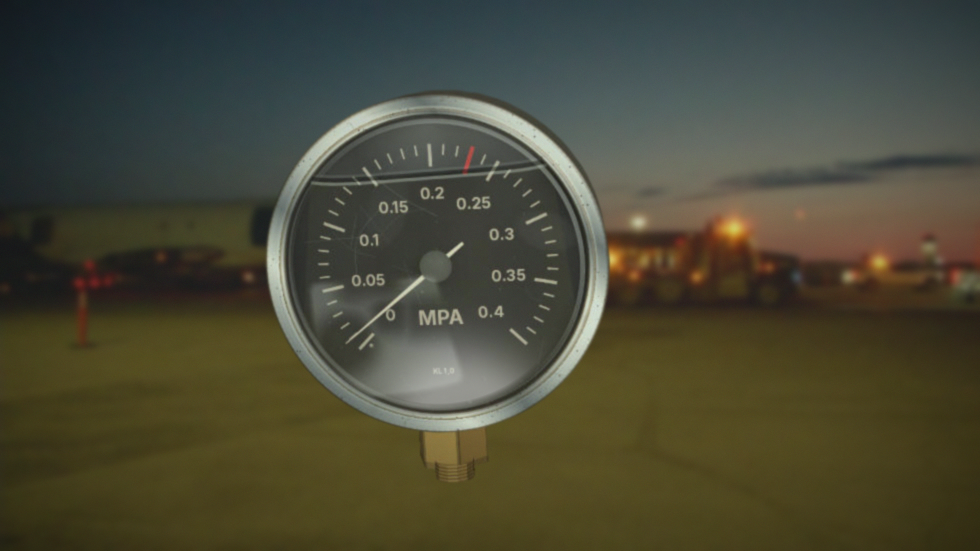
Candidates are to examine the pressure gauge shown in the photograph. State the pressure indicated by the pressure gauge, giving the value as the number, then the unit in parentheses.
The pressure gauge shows 0.01 (MPa)
